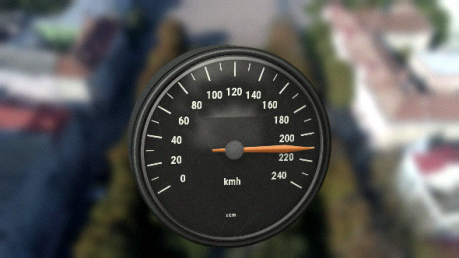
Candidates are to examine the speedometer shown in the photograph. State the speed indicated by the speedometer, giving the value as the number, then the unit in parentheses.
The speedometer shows 210 (km/h)
